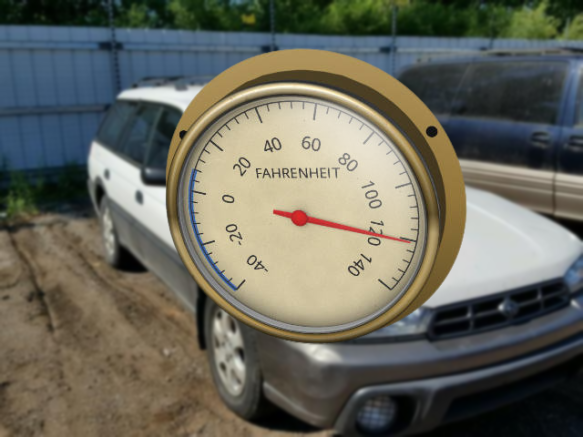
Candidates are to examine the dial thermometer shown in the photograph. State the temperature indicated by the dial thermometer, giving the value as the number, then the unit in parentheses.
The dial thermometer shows 120 (°F)
